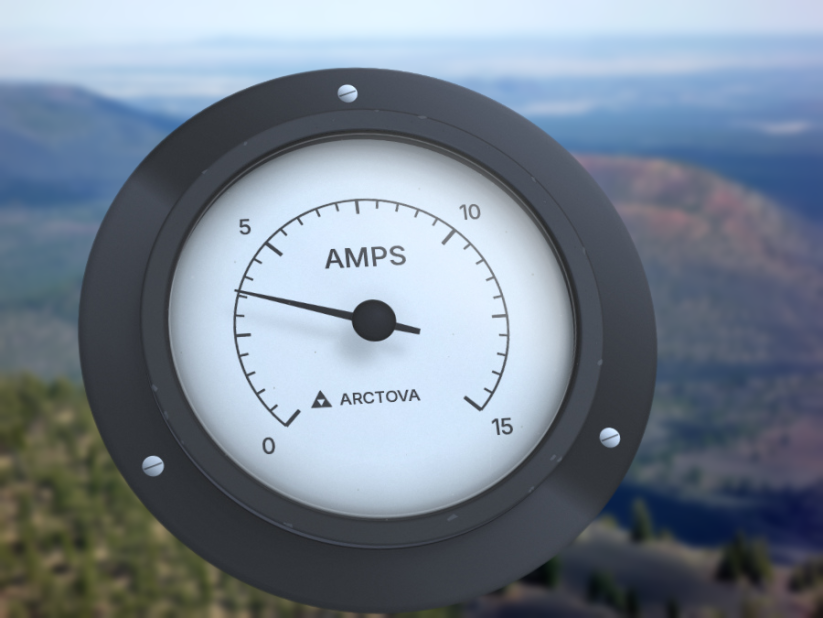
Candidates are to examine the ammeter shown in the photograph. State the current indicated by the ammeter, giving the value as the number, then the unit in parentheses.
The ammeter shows 3.5 (A)
